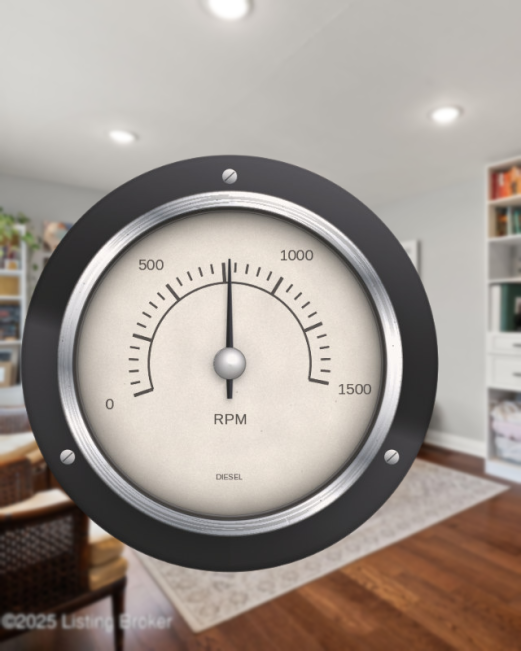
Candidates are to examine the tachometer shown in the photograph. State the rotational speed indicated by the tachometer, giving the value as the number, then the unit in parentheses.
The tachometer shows 775 (rpm)
